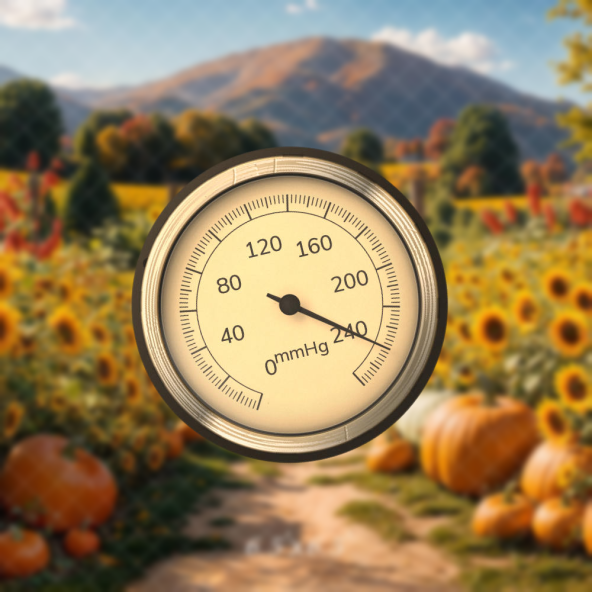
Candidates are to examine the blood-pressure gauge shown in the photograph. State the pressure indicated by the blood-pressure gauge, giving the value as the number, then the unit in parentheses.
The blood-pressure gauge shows 240 (mmHg)
